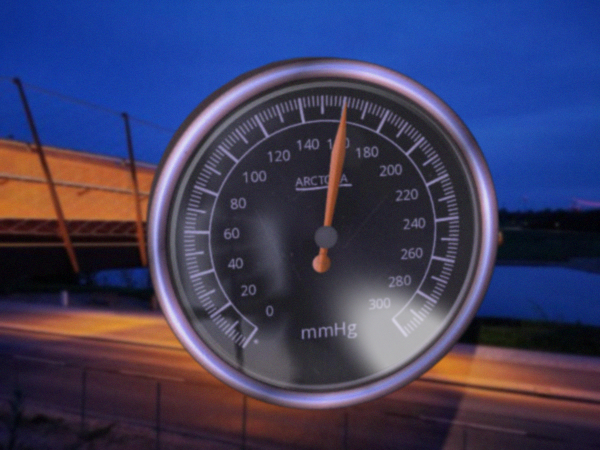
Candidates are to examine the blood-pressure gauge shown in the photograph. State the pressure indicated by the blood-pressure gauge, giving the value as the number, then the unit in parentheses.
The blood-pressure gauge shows 160 (mmHg)
